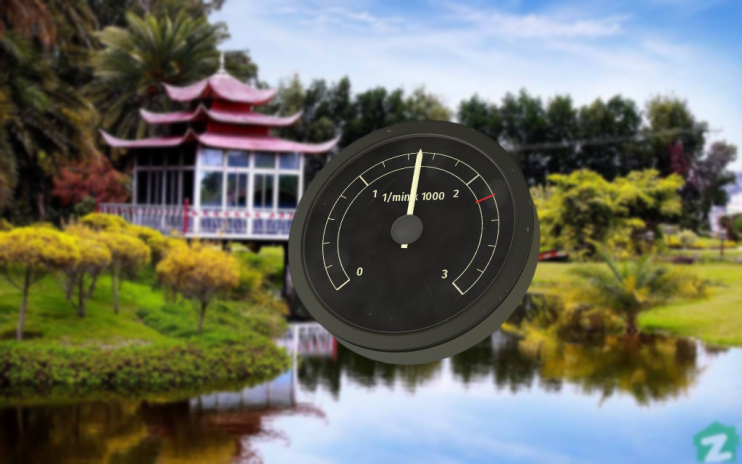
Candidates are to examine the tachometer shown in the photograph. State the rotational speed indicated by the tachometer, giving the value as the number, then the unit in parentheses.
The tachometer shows 1500 (rpm)
